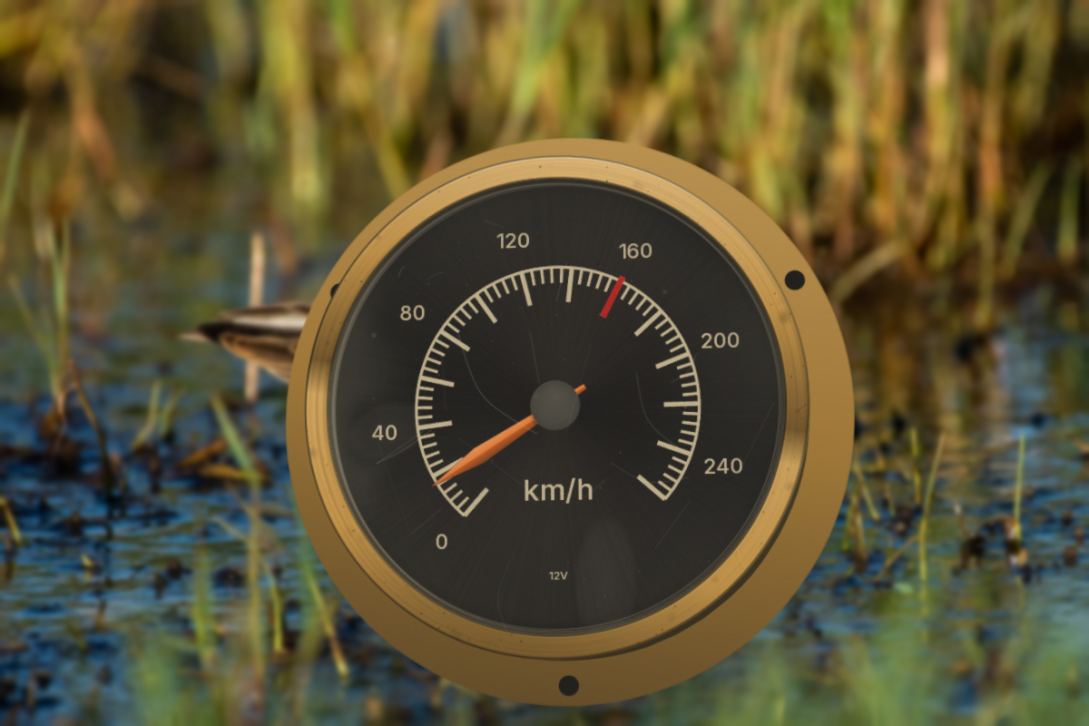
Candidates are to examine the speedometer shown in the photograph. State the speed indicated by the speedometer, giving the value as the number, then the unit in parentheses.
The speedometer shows 16 (km/h)
